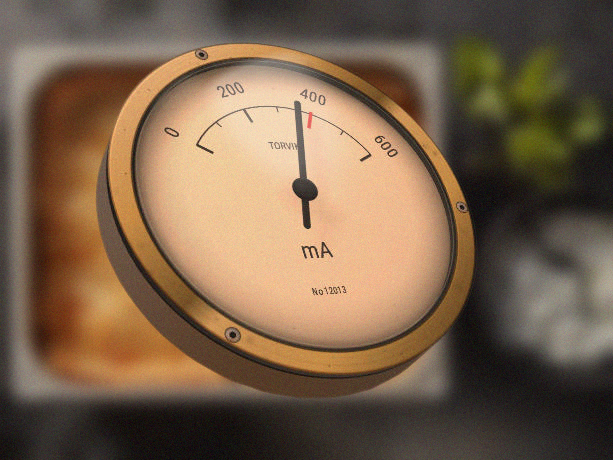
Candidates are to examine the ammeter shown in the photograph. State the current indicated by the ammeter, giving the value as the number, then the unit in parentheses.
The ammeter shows 350 (mA)
